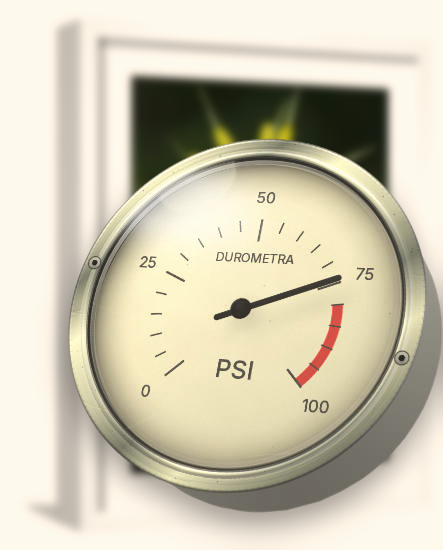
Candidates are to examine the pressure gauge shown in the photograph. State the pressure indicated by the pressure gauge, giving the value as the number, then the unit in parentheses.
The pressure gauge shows 75 (psi)
